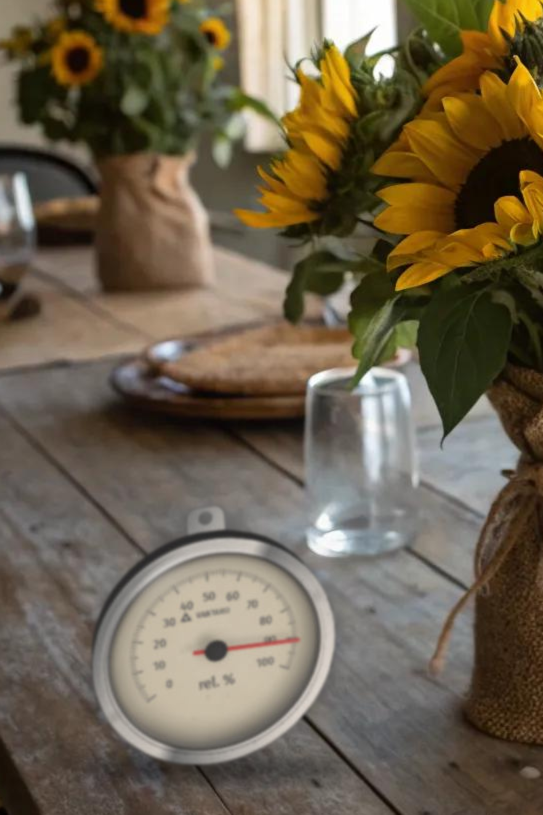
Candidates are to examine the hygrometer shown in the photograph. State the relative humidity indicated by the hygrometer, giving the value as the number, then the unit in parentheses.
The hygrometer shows 90 (%)
